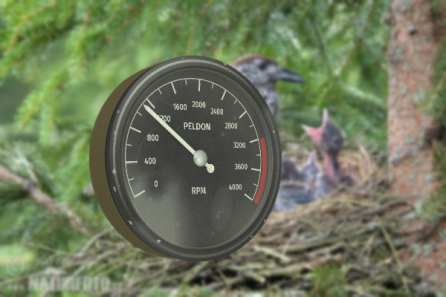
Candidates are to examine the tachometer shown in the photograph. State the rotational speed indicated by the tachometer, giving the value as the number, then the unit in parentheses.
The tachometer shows 1100 (rpm)
